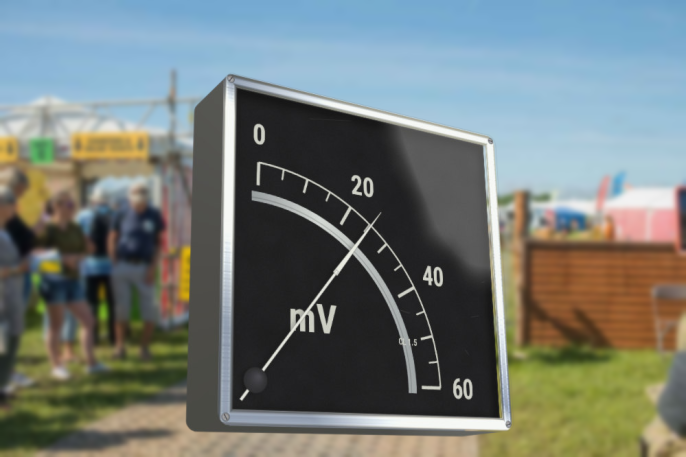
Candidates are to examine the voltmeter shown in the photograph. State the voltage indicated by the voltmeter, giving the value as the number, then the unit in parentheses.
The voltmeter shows 25 (mV)
